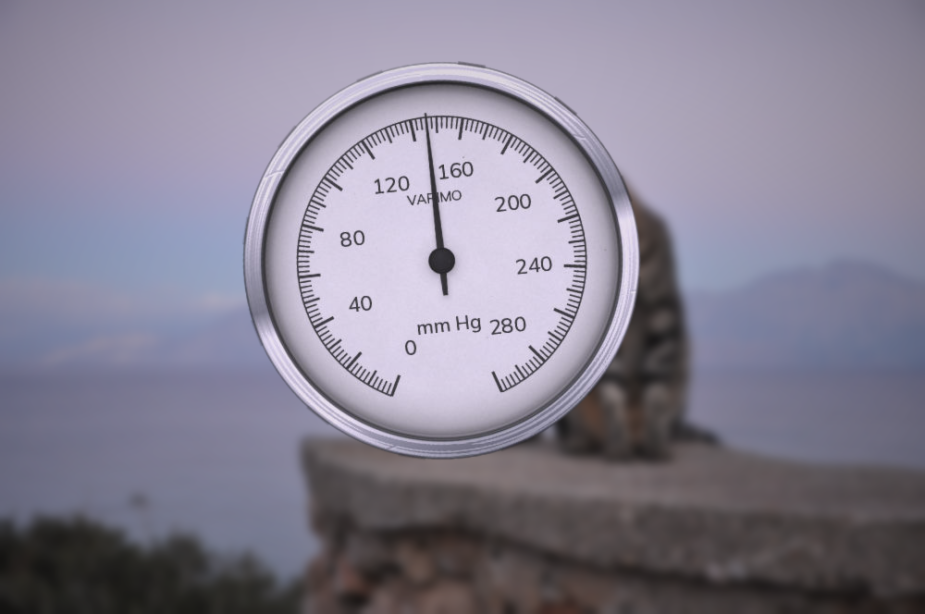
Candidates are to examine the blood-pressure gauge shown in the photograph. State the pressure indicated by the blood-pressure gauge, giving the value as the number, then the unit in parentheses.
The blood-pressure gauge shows 146 (mmHg)
